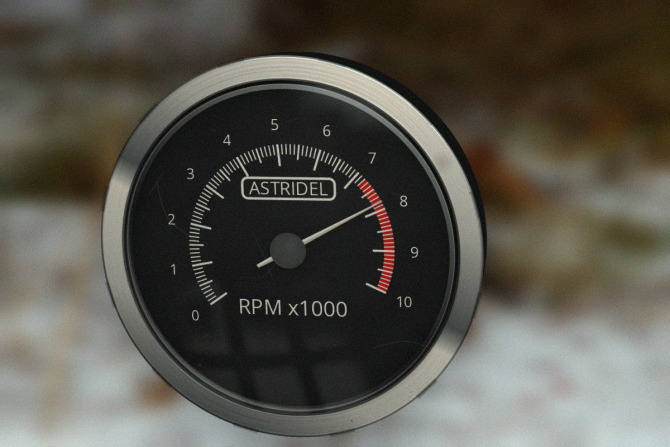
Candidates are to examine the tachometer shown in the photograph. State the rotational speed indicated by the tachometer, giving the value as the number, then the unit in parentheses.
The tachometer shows 7800 (rpm)
